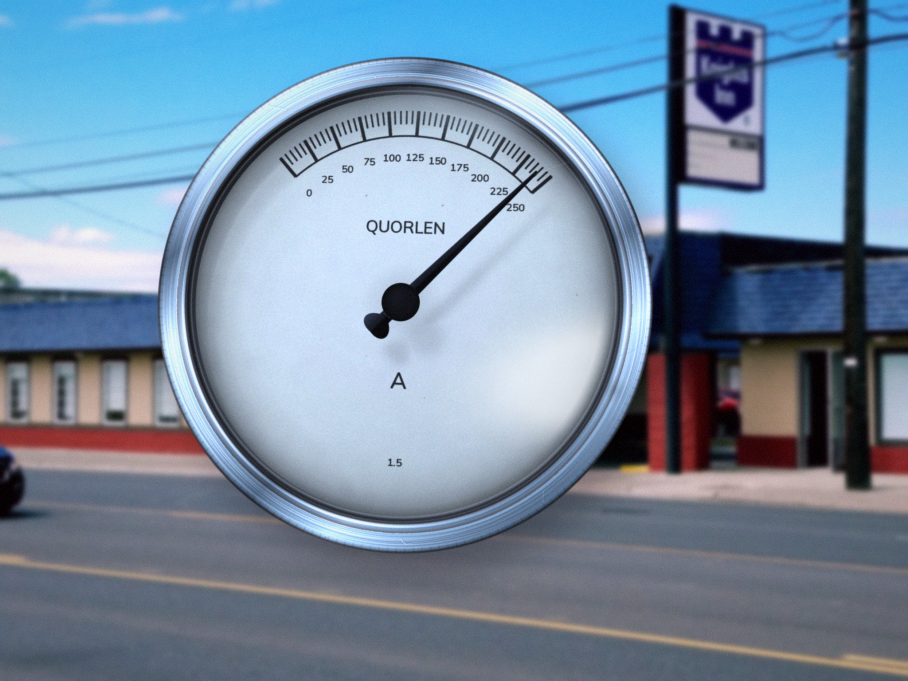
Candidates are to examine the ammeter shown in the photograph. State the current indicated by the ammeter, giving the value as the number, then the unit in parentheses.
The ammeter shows 240 (A)
